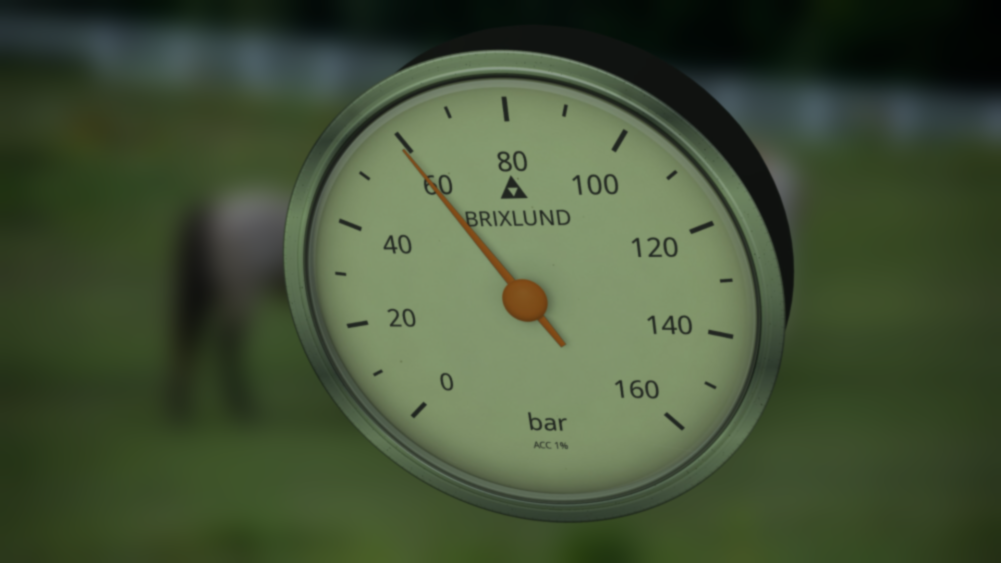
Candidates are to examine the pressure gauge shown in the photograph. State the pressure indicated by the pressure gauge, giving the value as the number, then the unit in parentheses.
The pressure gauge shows 60 (bar)
